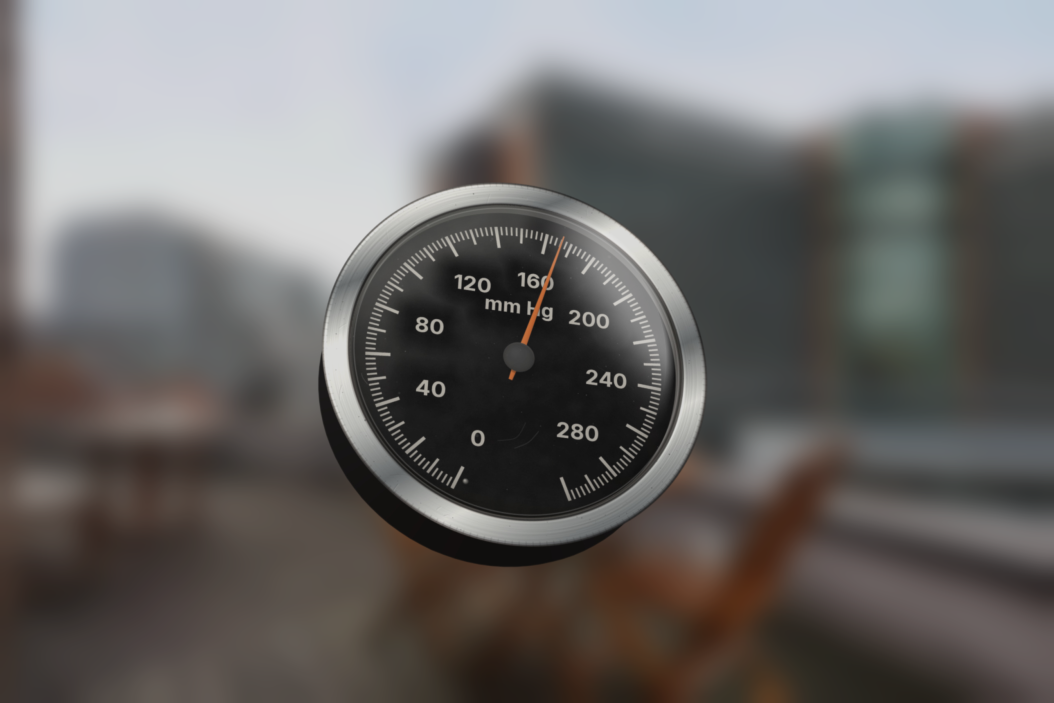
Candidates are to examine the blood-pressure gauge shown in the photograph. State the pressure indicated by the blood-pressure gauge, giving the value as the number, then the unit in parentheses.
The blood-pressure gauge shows 166 (mmHg)
